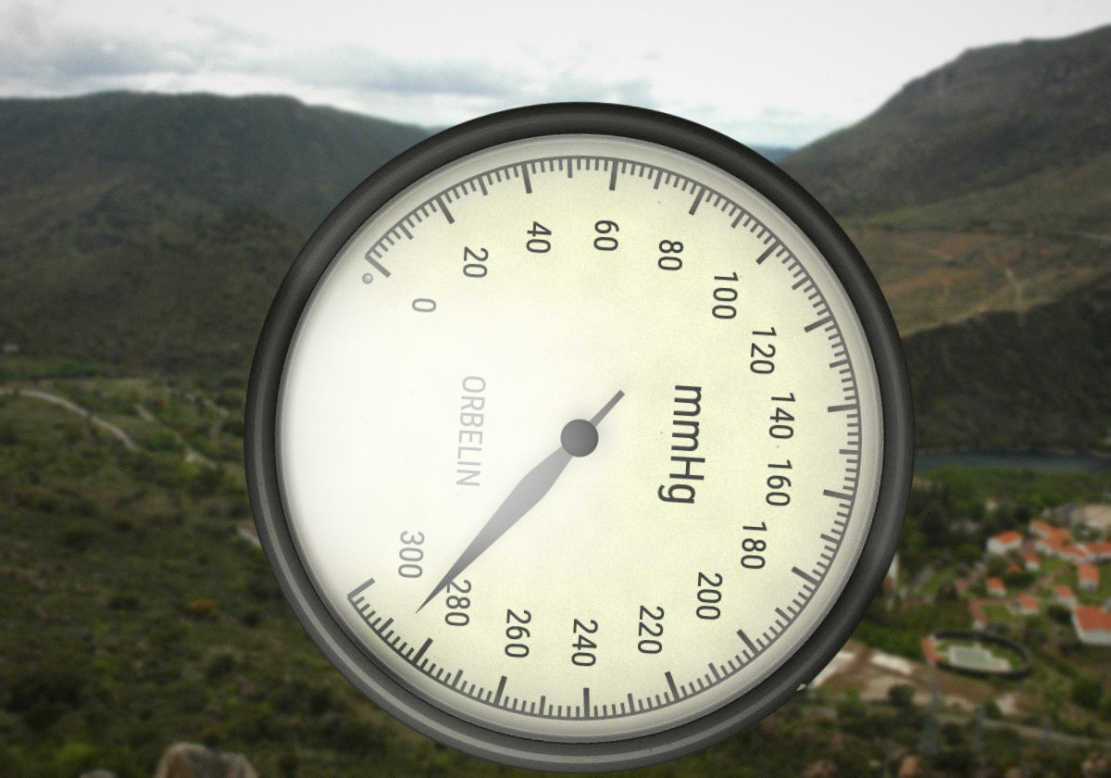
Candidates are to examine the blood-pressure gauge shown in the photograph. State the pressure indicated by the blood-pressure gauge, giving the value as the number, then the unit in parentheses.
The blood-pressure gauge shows 287 (mmHg)
